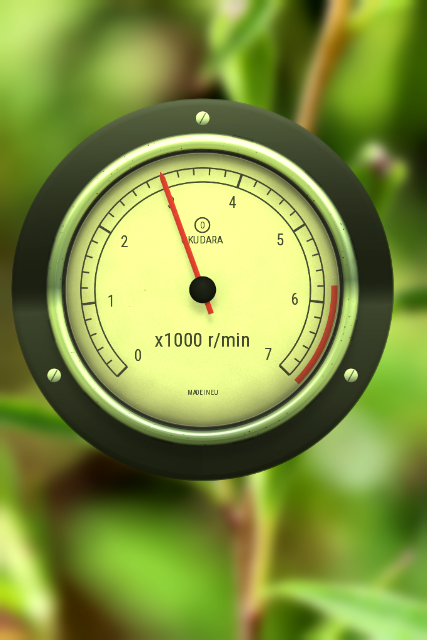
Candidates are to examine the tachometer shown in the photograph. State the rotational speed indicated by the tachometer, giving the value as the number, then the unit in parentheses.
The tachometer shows 3000 (rpm)
